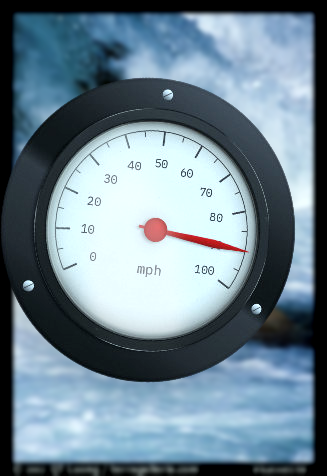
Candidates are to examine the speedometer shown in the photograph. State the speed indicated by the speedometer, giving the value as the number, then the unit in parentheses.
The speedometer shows 90 (mph)
